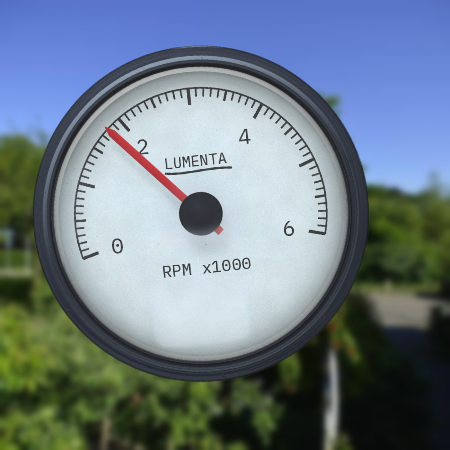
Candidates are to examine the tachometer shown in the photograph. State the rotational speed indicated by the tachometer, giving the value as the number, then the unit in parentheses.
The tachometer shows 1800 (rpm)
